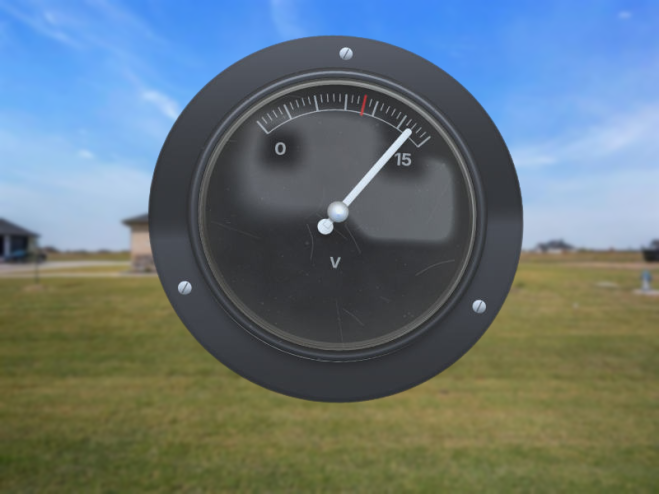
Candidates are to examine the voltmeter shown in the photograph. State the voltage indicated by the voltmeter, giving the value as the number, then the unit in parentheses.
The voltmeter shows 13.5 (V)
